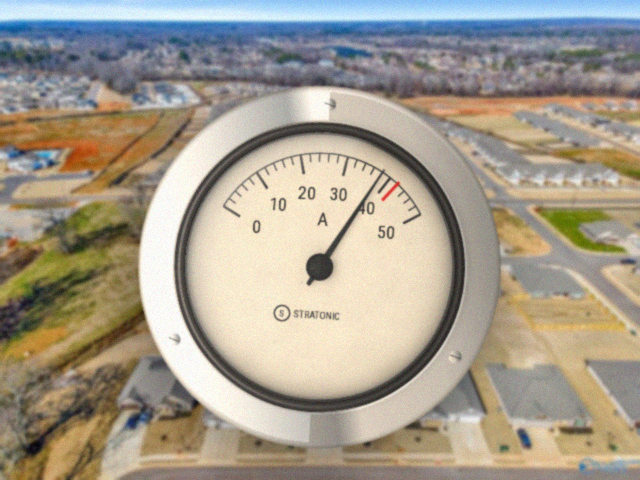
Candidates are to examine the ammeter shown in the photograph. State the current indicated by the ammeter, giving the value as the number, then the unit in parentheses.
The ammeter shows 38 (A)
